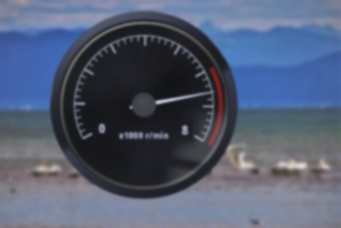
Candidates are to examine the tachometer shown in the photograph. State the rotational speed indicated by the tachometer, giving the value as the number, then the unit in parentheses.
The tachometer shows 6600 (rpm)
